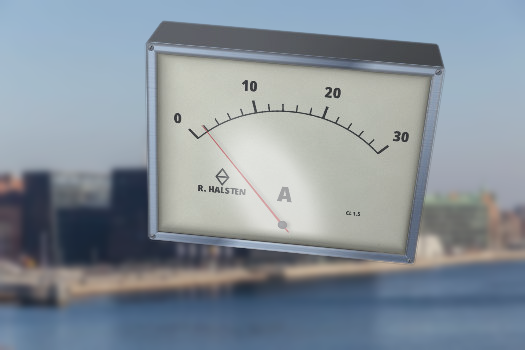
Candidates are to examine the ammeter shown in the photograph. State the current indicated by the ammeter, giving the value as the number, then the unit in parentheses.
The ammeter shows 2 (A)
